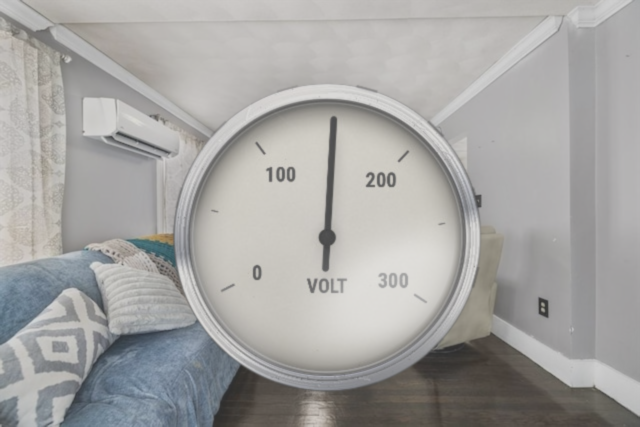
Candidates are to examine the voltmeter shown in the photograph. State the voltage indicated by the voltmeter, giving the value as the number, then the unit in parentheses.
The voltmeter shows 150 (V)
